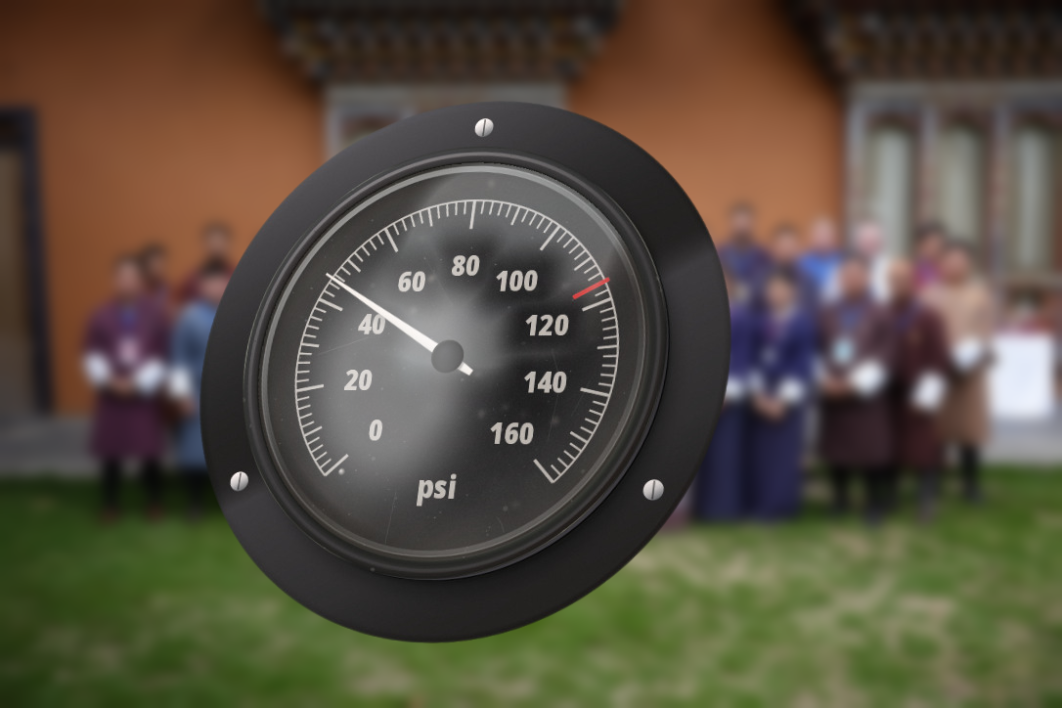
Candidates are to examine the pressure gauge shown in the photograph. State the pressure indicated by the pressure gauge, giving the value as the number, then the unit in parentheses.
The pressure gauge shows 45 (psi)
